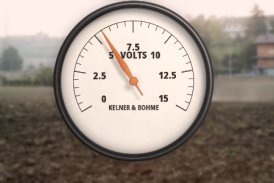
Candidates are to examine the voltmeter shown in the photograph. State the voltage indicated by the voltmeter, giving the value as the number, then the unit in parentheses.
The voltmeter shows 5.5 (V)
